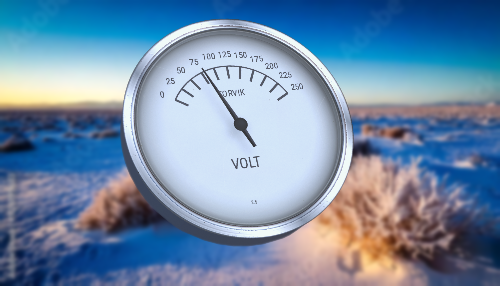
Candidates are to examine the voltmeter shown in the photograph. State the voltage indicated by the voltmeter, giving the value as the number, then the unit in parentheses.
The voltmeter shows 75 (V)
